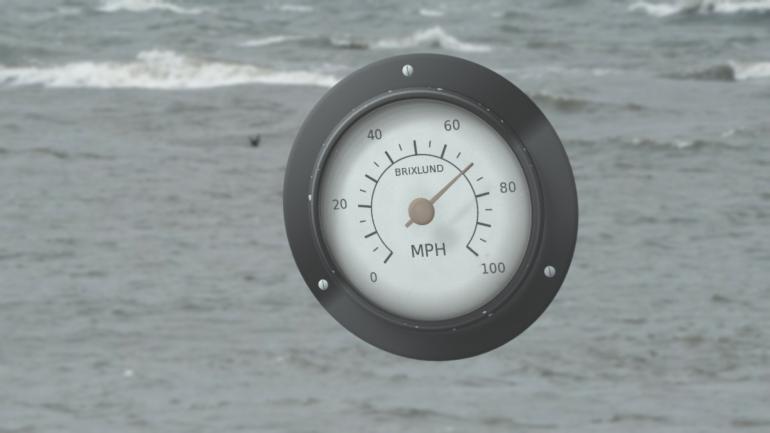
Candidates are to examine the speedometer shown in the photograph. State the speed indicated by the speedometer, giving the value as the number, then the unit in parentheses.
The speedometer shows 70 (mph)
